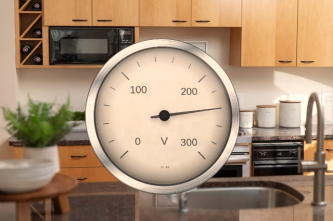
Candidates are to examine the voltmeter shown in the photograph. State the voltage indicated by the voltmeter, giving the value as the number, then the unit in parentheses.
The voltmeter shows 240 (V)
